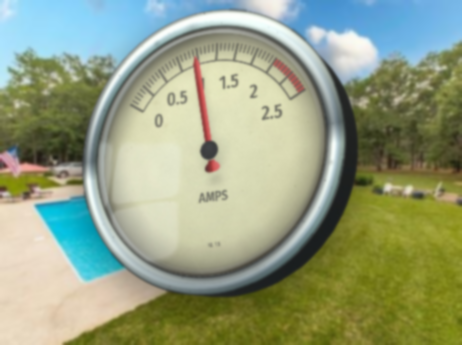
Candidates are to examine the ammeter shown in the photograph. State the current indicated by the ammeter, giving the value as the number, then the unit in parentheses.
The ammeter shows 1 (A)
